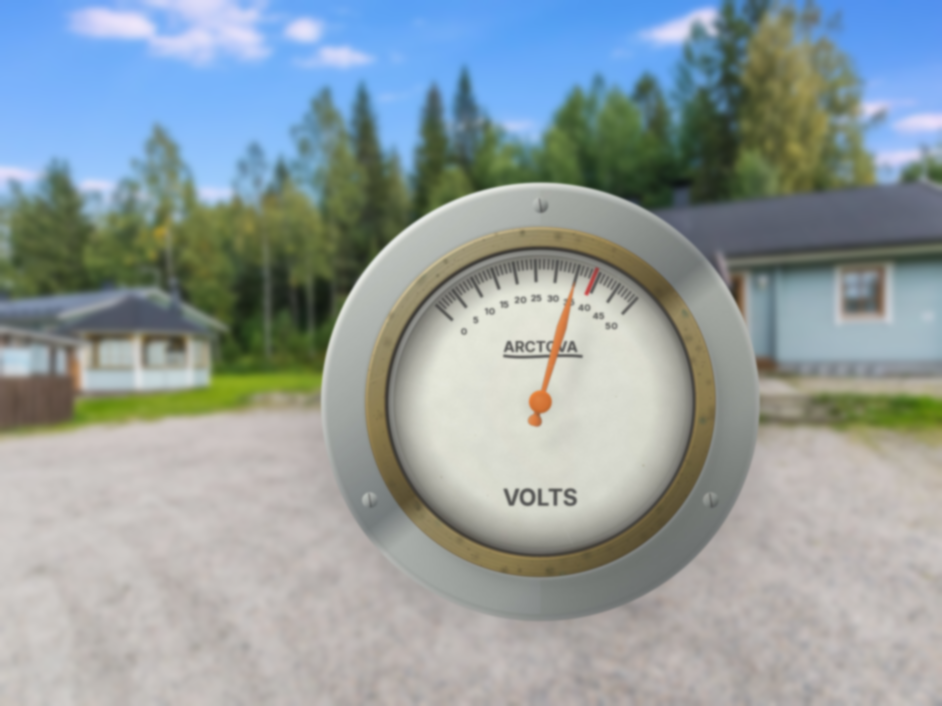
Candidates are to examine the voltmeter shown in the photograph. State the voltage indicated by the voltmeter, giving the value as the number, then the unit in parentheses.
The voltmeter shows 35 (V)
